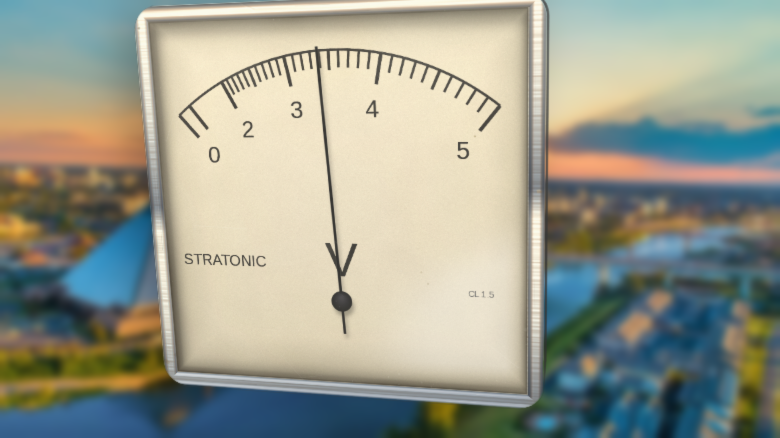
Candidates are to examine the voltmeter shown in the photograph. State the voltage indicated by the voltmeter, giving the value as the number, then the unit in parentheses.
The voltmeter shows 3.4 (V)
